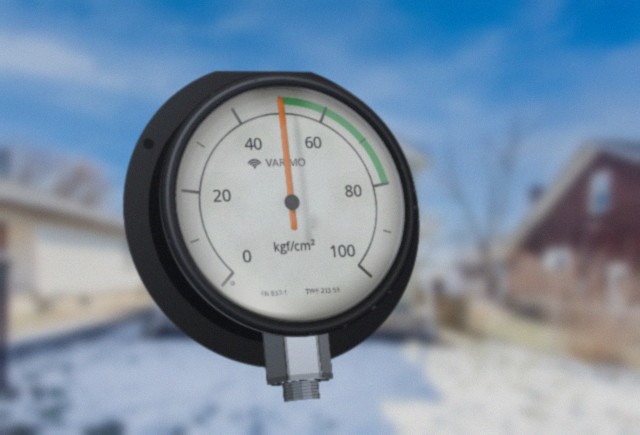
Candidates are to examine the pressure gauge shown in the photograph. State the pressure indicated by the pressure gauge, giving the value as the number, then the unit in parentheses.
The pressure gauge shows 50 (kg/cm²)
